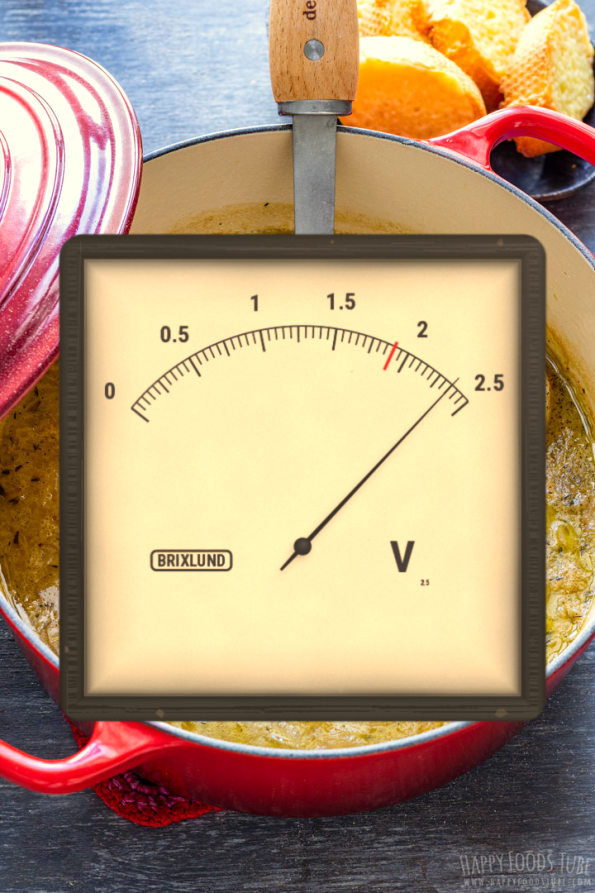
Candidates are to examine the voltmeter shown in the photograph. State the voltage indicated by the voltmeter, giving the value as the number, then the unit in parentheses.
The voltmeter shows 2.35 (V)
